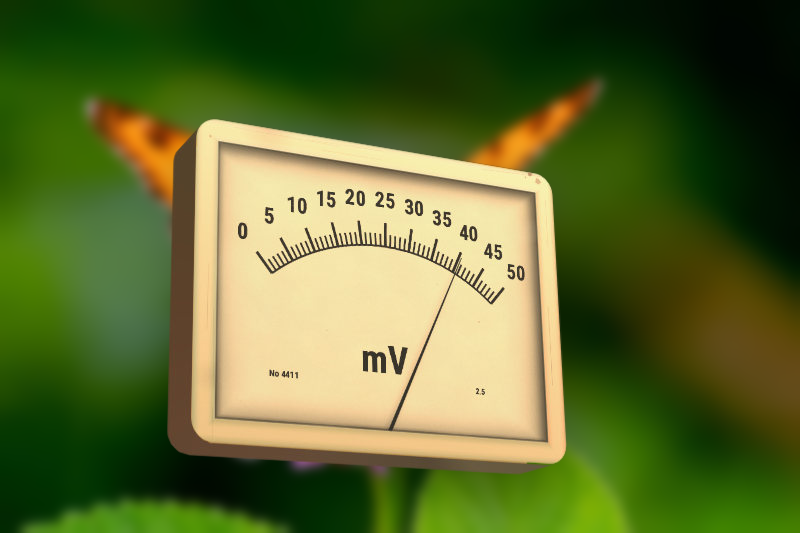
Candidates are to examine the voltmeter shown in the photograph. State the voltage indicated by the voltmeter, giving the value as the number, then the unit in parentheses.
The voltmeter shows 40 (mV)
